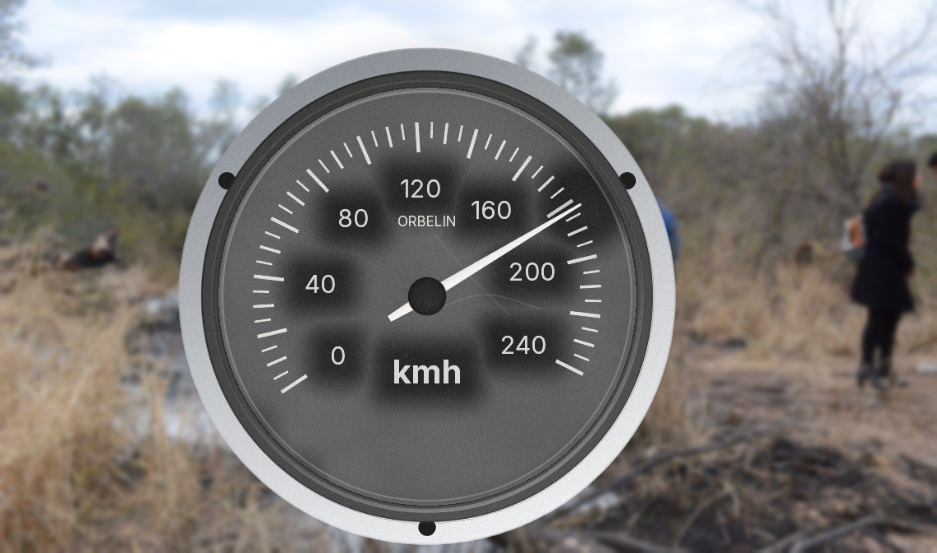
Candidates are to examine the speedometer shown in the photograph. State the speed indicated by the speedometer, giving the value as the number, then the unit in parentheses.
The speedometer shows 182.5 (km/h)
